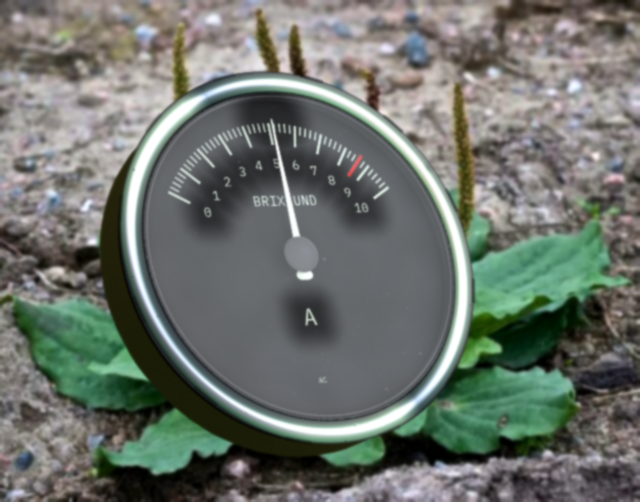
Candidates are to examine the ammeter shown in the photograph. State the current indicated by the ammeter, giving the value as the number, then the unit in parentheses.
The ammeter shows 5 (A)
